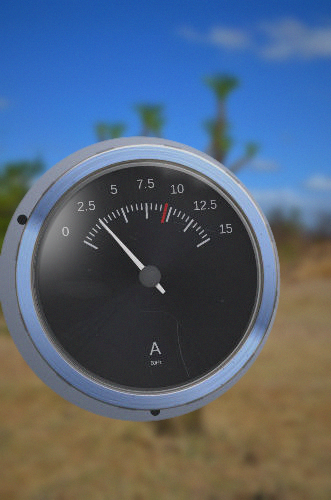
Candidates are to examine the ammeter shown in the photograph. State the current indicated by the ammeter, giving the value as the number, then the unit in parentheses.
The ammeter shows 2.5 (A)
